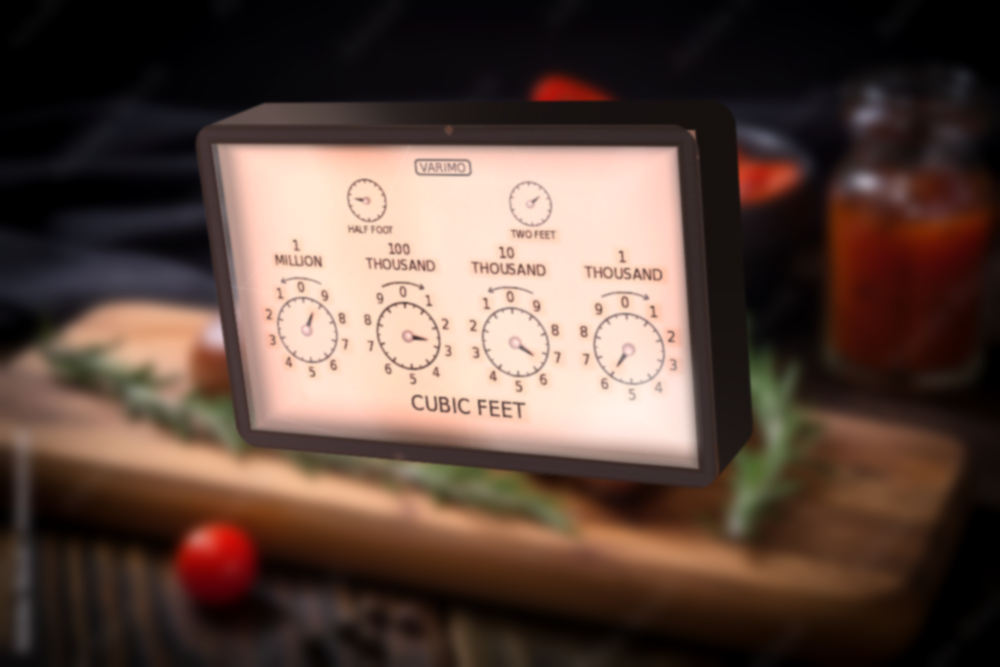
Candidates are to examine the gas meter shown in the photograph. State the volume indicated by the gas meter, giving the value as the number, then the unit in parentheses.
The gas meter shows 926600 (ft³)
